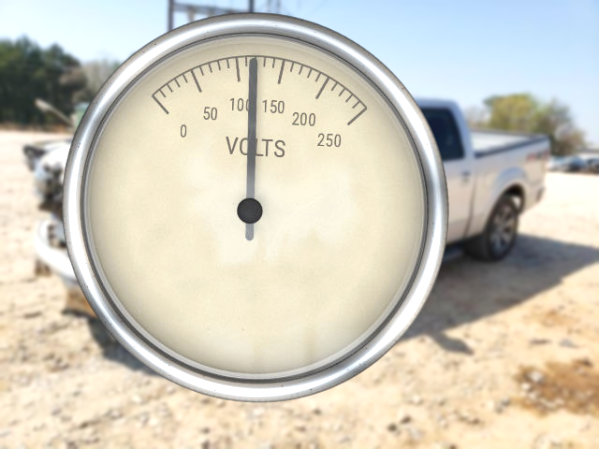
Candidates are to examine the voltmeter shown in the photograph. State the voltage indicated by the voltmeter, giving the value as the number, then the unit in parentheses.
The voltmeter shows 120 (V)
